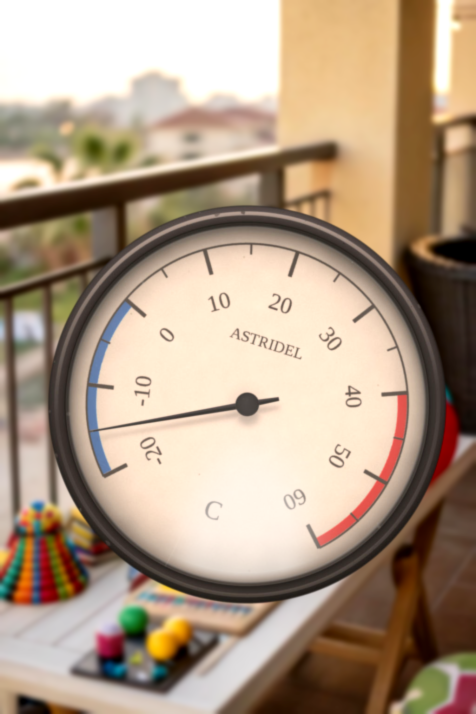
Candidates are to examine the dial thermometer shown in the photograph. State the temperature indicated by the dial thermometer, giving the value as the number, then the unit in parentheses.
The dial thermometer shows -15 (°C)
